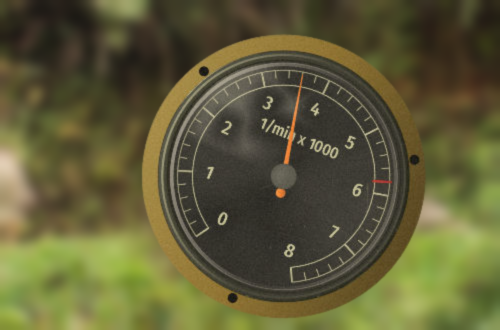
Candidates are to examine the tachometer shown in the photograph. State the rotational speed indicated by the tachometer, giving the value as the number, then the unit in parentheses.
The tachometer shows 3600 (rpm)
